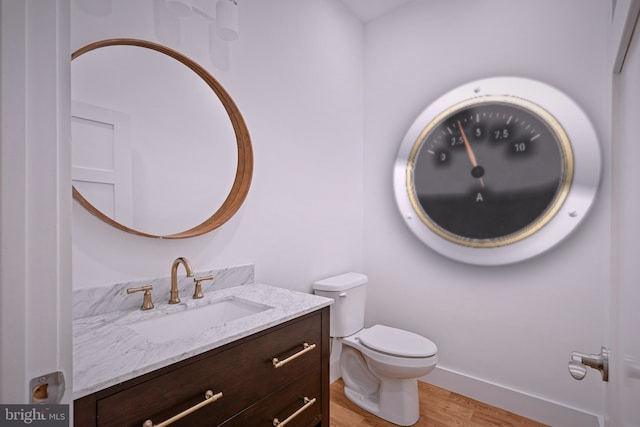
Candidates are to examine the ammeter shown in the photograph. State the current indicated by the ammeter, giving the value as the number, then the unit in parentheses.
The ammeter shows 3.5 (A)
